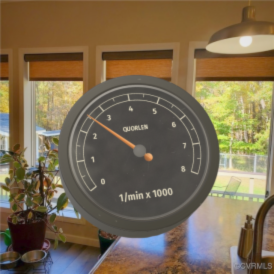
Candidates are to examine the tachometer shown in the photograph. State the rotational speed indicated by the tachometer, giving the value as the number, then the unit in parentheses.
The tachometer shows 2500 (rpm)
